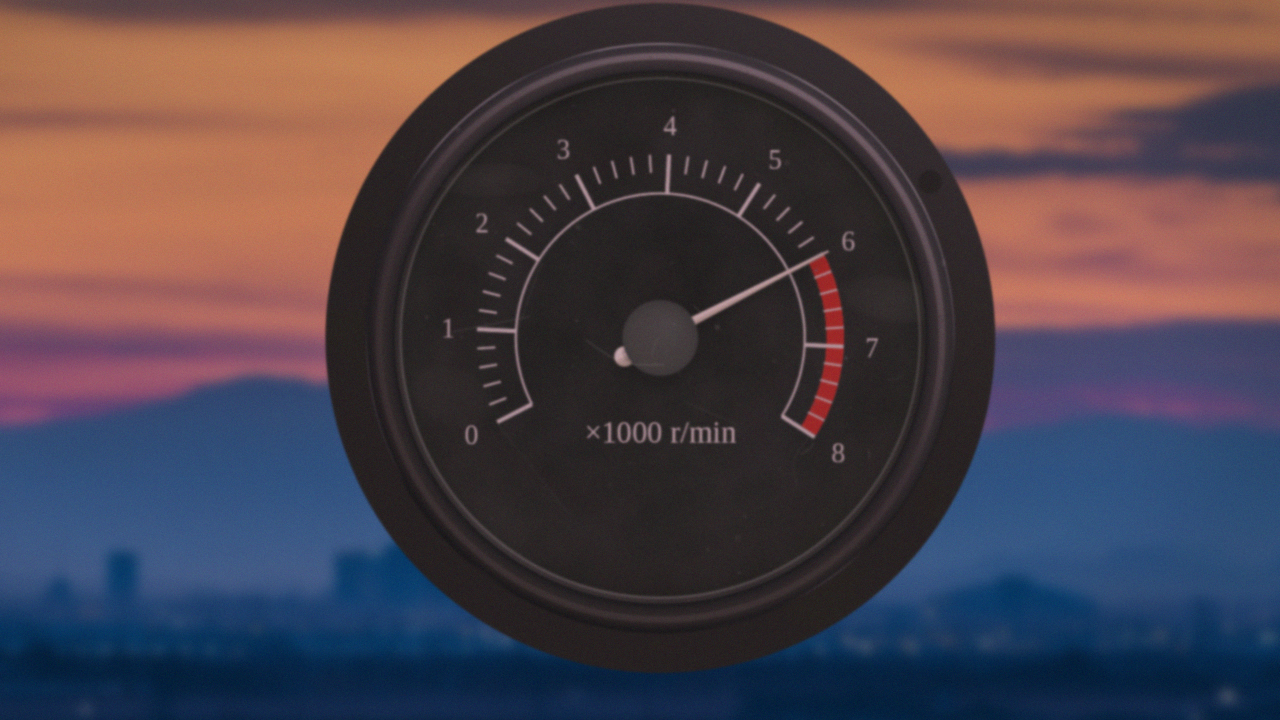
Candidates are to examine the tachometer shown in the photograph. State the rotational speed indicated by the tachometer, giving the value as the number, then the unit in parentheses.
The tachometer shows 6000 (rpm)
